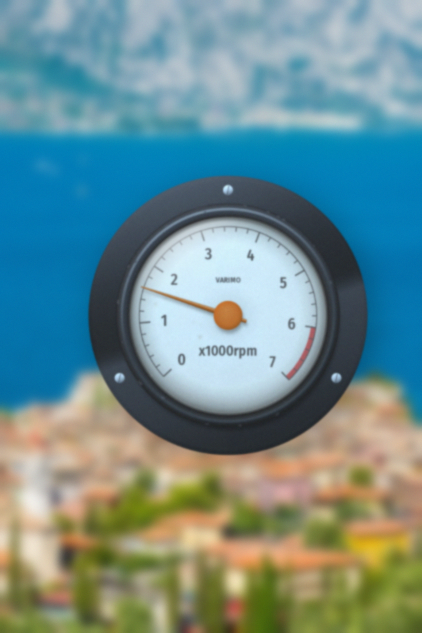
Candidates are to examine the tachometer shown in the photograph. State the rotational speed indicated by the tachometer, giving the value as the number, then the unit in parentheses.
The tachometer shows 1600 (rpm)
